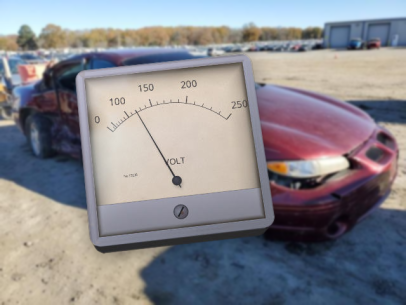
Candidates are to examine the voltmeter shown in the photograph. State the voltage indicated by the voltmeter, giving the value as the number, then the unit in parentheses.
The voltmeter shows 120 (V)
